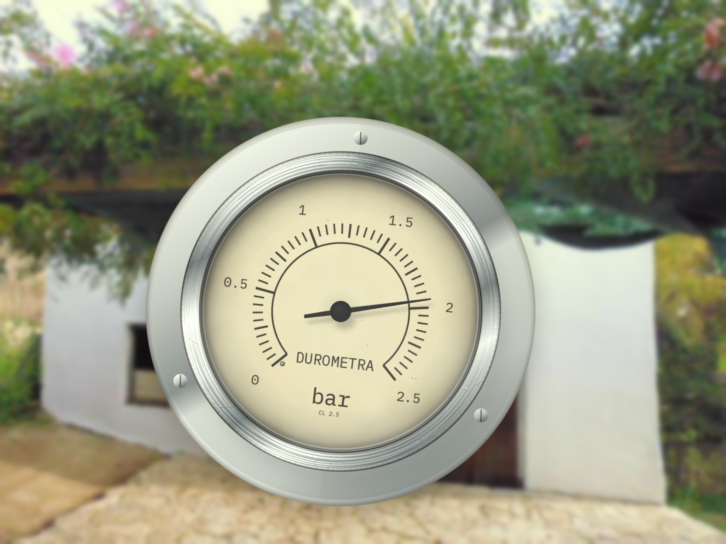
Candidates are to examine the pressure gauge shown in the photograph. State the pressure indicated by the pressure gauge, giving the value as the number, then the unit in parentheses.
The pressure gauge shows 1.95 (bar)
